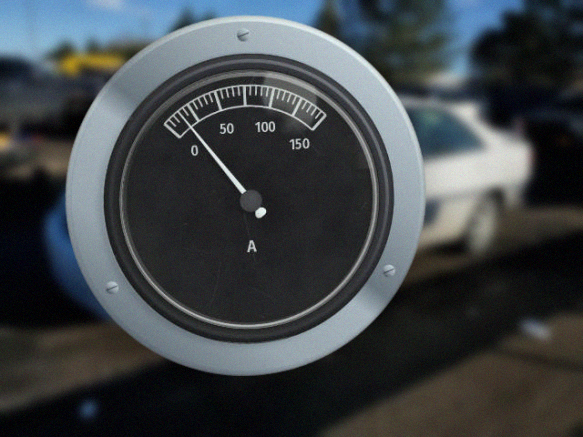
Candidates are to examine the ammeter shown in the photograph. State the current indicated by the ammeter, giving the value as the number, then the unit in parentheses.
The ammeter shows 15 (A)
